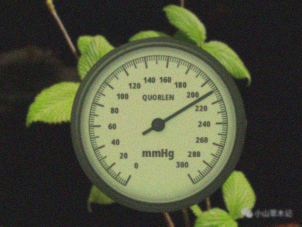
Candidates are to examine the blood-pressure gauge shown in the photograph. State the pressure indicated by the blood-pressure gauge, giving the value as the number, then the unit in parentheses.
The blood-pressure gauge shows 210 (mmHg)
